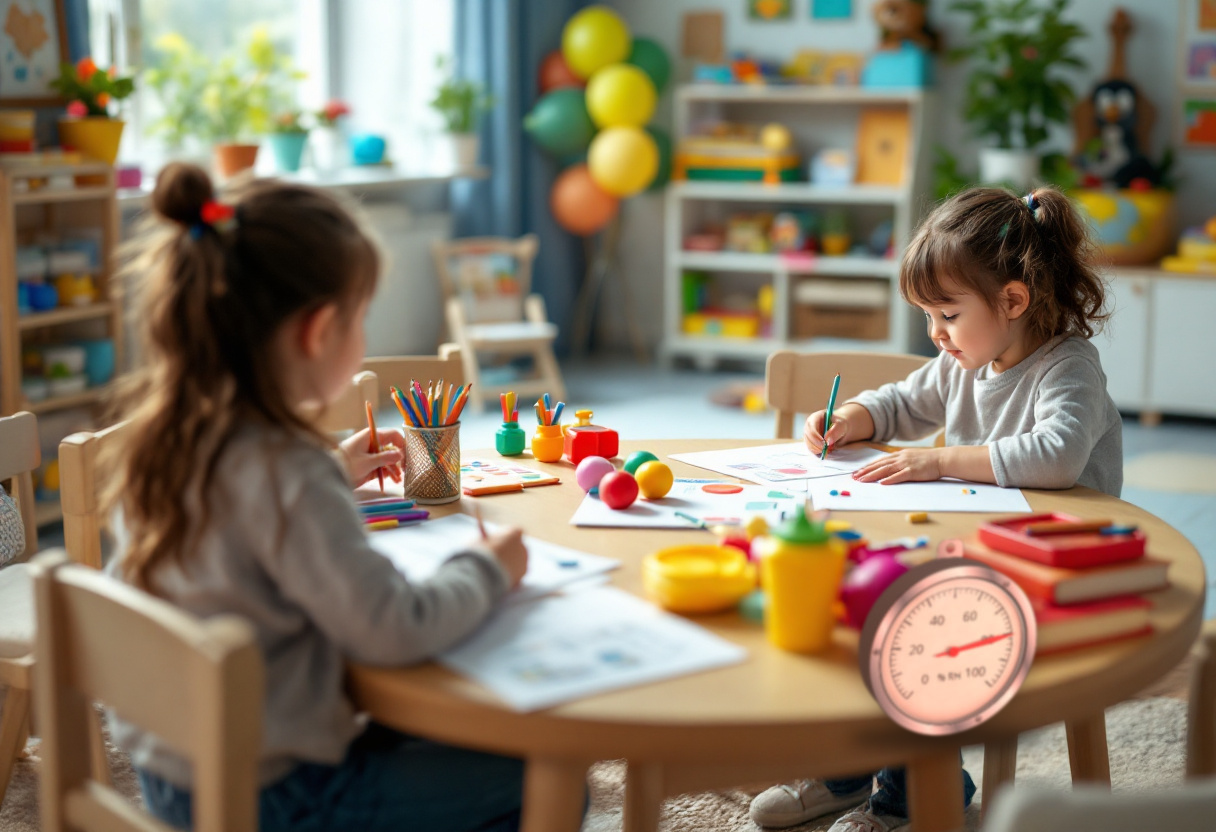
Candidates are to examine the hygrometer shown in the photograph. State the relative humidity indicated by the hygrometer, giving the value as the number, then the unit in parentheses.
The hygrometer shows 80 (%)
